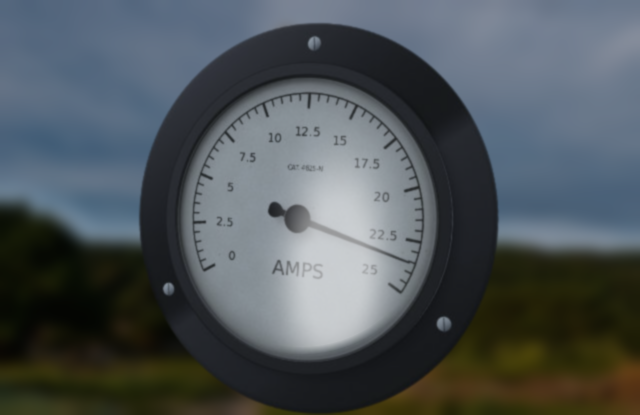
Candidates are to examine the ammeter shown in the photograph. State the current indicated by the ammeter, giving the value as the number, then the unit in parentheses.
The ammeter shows 23.5 (A)
